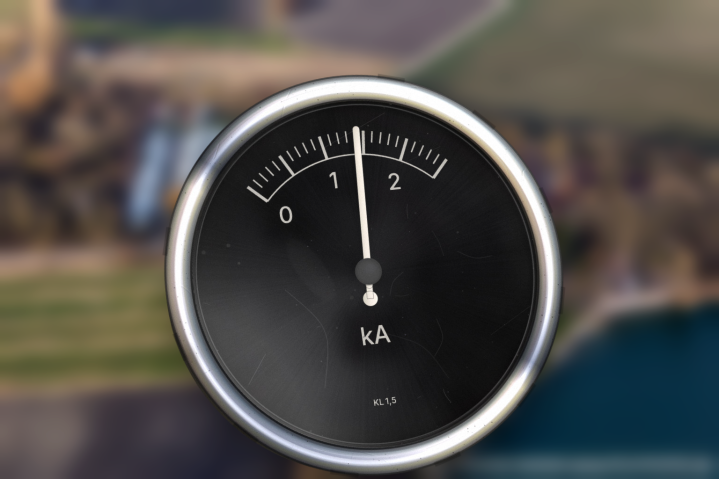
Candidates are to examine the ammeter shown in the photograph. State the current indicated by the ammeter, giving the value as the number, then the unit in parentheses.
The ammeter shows 1.4 (kA)
